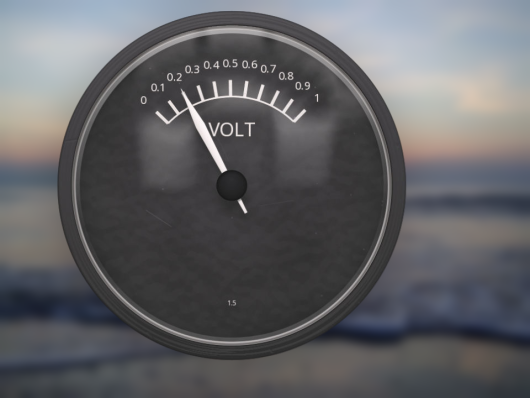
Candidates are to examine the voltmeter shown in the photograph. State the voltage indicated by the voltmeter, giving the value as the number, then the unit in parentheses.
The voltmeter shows 0.2 (V)
